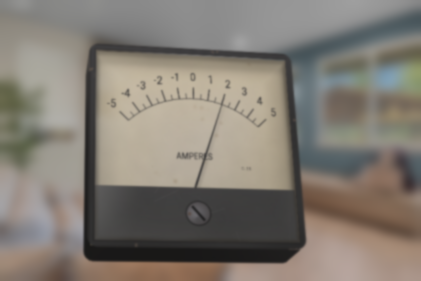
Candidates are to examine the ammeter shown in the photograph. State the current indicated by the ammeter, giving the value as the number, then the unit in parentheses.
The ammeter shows 2 (A)
